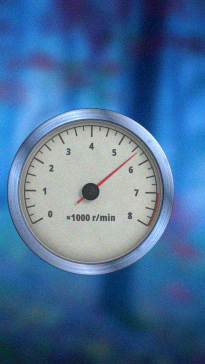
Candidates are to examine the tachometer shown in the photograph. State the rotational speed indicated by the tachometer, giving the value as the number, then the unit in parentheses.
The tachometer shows 5625 (rpm)
